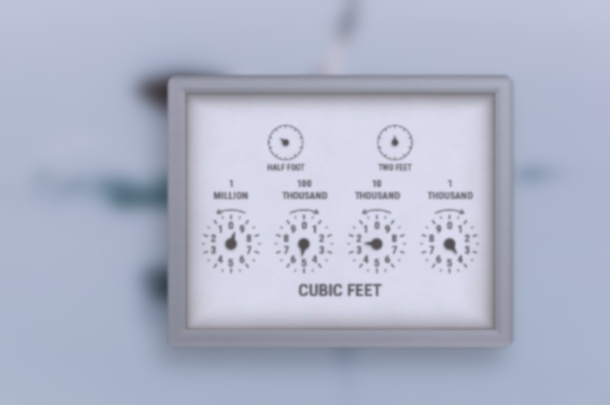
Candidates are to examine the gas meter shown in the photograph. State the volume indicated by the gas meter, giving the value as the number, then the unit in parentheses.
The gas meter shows 952400 (ft³)
